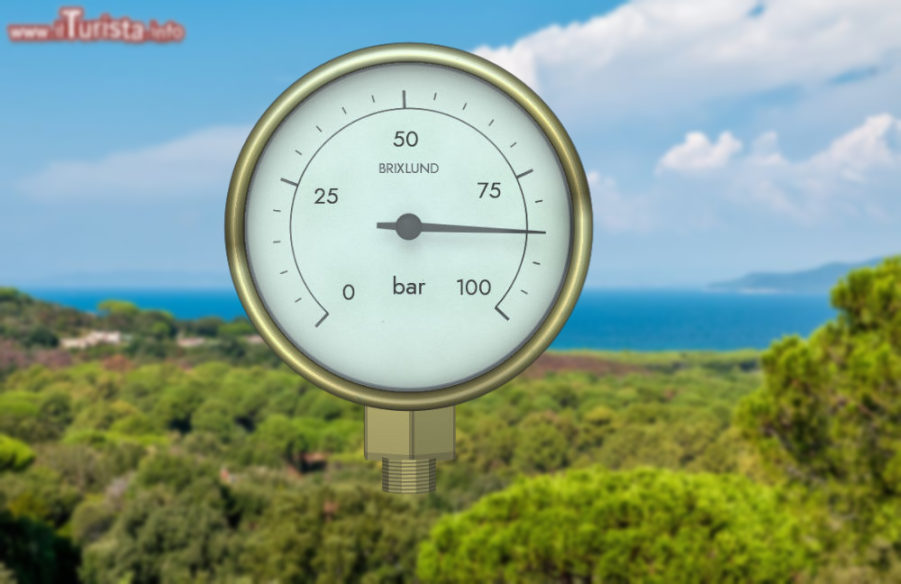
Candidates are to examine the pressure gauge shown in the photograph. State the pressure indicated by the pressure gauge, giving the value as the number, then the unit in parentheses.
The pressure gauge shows 85 (bar)
